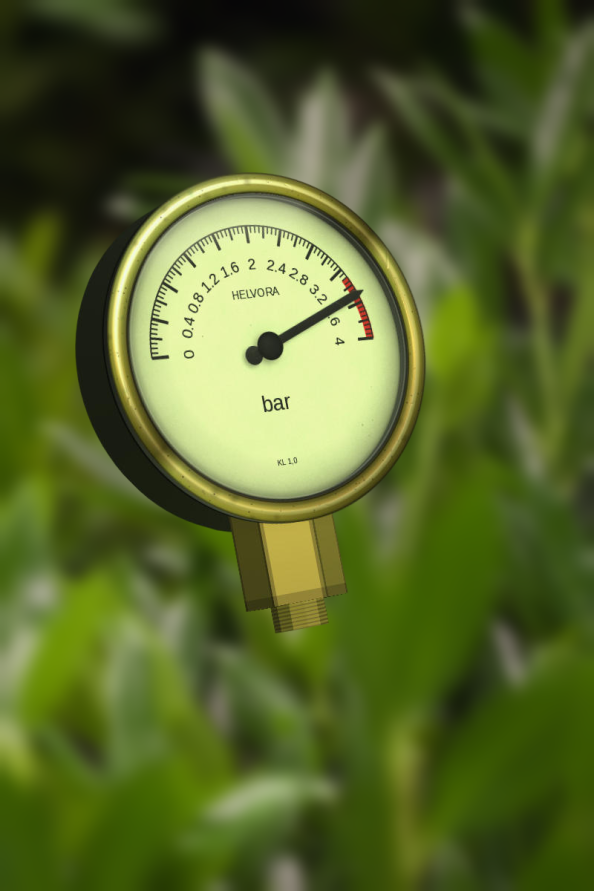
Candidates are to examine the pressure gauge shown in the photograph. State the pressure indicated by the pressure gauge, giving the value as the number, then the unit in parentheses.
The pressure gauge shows 3.5 (bar)
